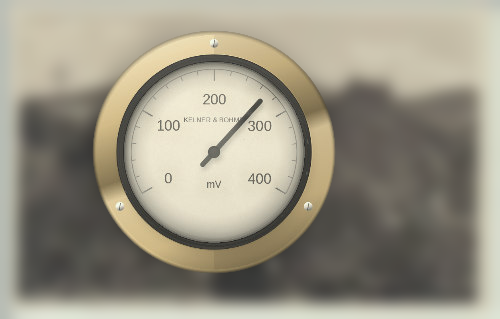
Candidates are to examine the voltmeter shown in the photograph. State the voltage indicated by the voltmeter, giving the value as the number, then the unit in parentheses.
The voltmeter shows 270 (mV)
